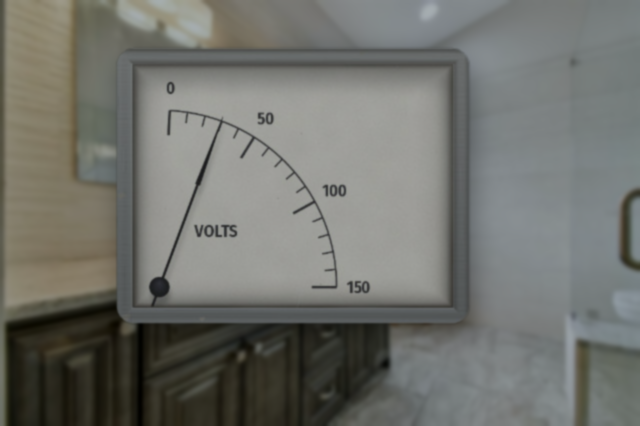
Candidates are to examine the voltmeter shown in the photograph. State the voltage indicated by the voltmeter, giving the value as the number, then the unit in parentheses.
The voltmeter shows 30 (V)
